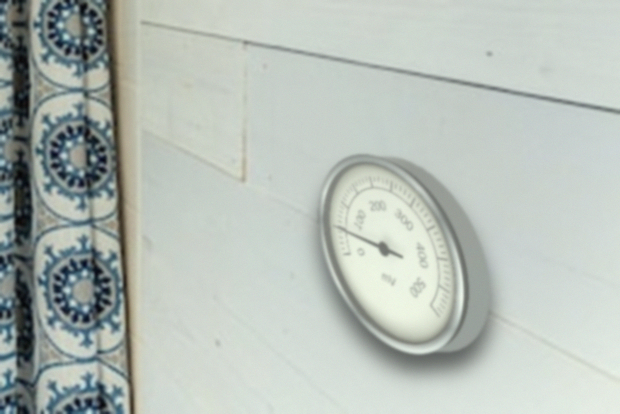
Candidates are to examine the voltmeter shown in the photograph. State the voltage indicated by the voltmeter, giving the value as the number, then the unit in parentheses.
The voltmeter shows 50 (mV)
